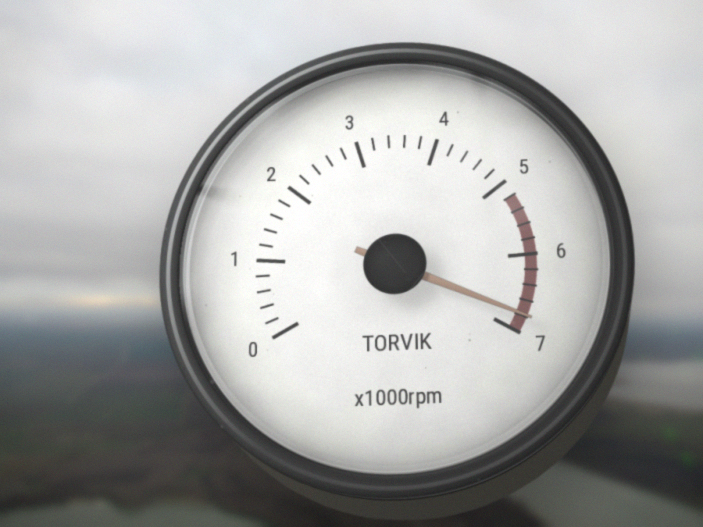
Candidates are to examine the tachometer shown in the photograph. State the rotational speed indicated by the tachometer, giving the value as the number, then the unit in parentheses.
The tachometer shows 6800 (rpm)
